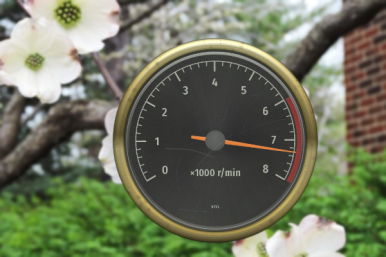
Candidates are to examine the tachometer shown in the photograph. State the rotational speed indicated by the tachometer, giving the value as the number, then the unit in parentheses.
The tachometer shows 7300 (rpm)
